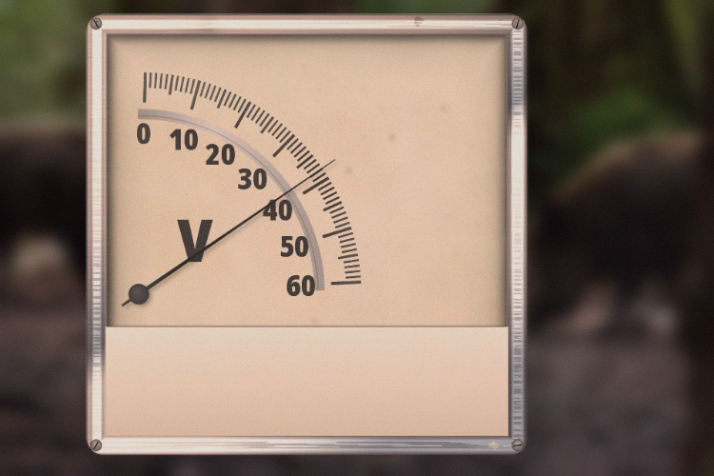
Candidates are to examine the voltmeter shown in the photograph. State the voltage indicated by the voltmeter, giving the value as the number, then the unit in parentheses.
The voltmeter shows 38 (V)
